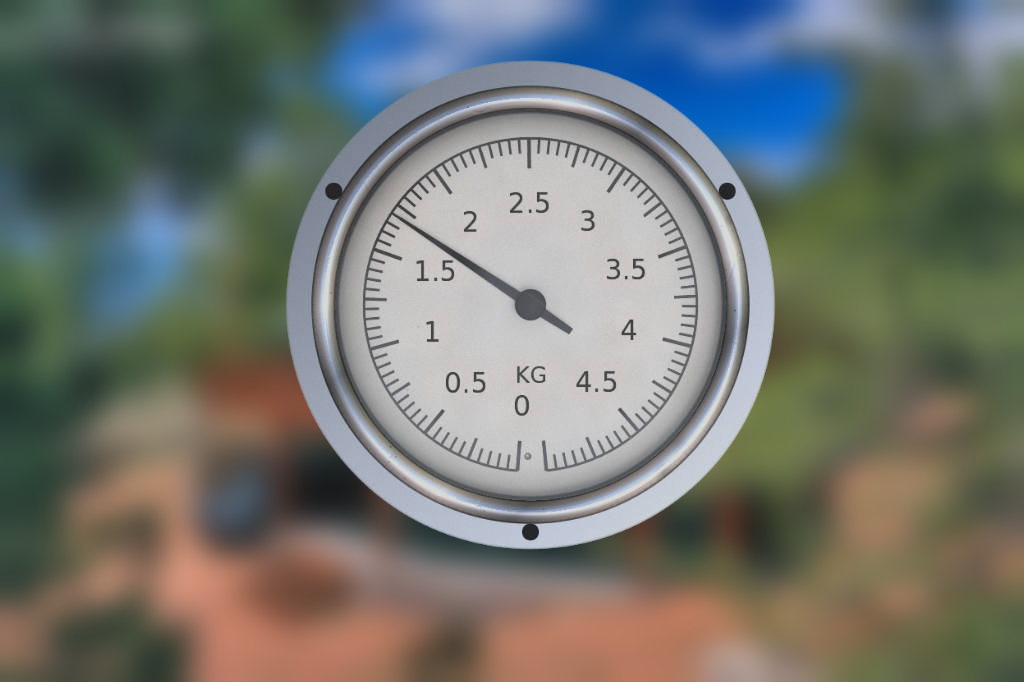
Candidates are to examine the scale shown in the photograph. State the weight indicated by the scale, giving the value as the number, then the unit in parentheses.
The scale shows 1.7 (kg)
